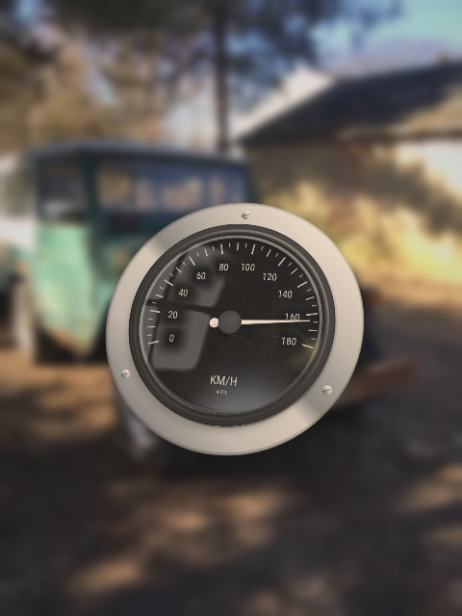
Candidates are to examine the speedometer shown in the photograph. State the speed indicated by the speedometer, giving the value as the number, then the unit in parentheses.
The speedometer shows 165 (km/h)
